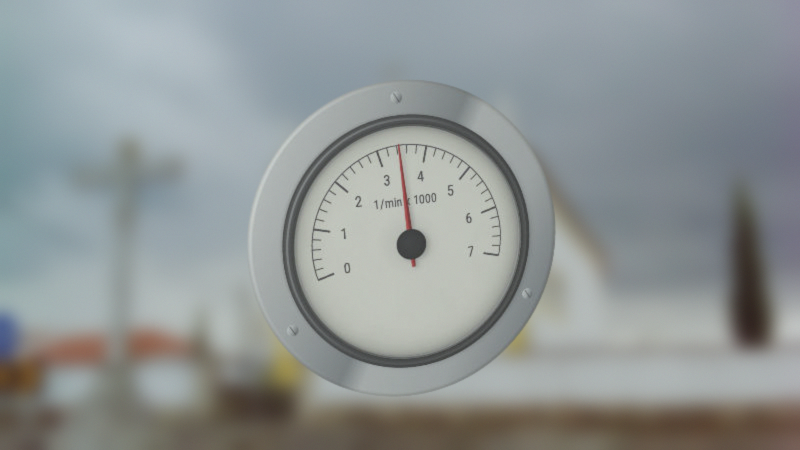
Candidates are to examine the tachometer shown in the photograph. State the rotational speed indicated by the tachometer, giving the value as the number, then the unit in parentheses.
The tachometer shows 3400 (rpm)
